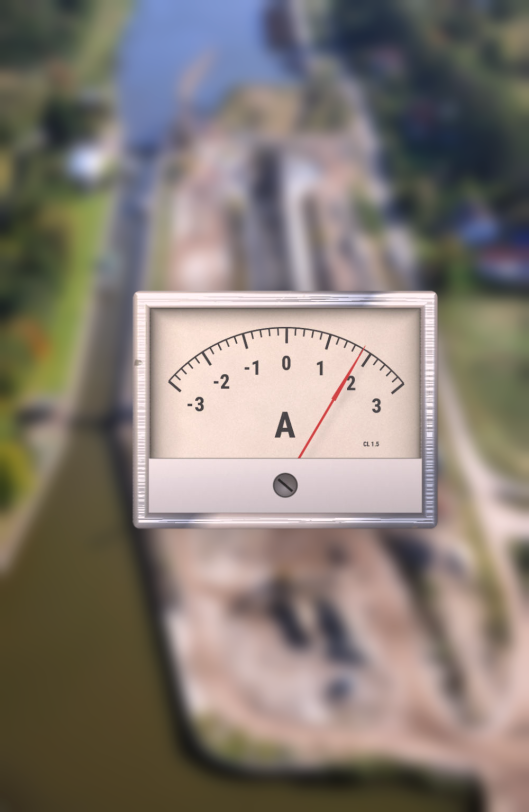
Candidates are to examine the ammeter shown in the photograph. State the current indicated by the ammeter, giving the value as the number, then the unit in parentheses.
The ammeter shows 1.8 (A)
